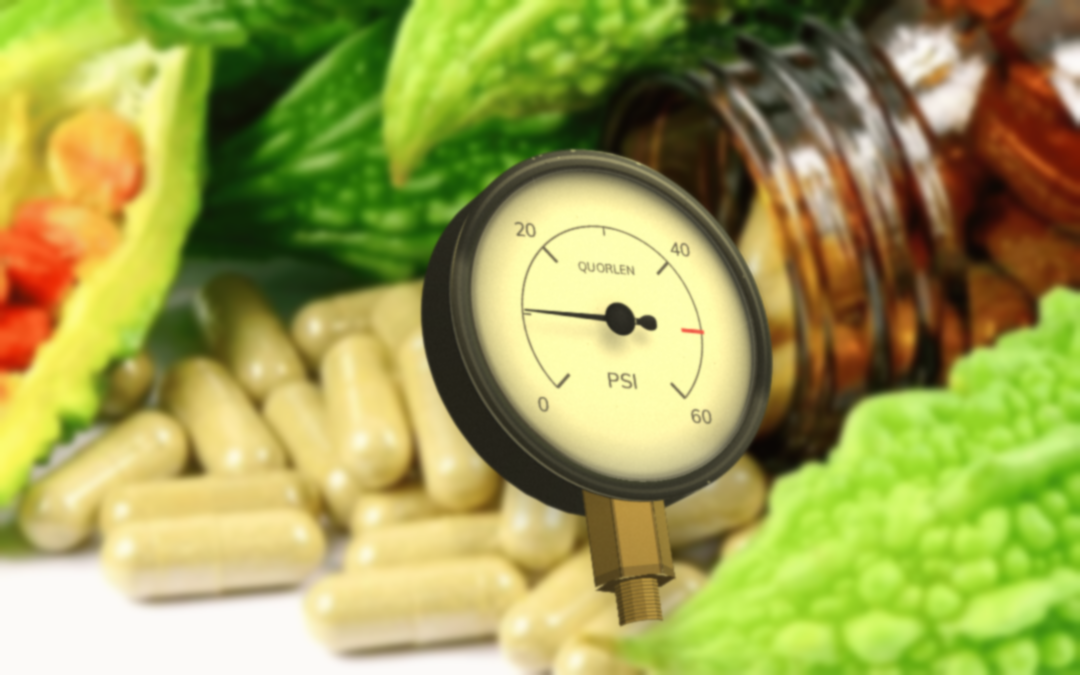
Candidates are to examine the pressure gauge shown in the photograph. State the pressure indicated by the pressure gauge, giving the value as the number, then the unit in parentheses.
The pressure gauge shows 10 (psi)
